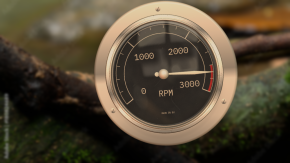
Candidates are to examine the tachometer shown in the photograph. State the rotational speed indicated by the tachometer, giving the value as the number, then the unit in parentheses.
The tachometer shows 2700 (rpm)
